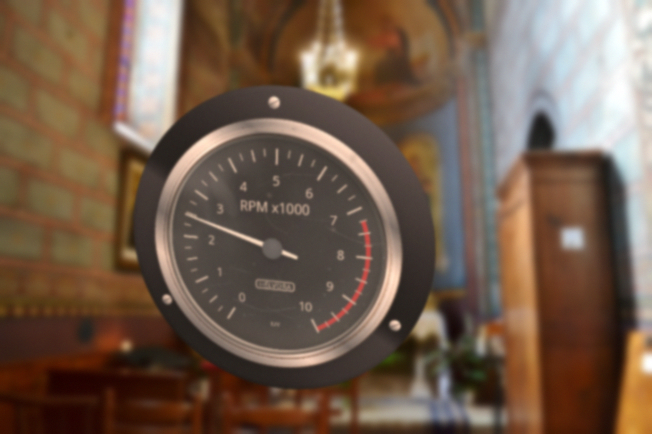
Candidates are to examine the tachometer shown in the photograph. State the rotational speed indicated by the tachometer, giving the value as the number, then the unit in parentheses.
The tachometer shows 2500 (rpm)
